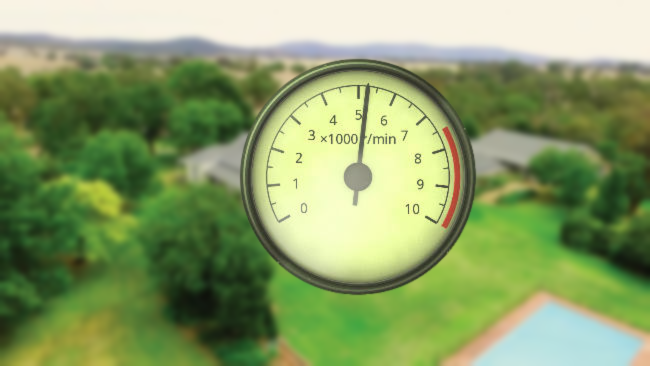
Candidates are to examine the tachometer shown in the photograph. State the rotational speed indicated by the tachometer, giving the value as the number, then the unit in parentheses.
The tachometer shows 5250 (rpm)
